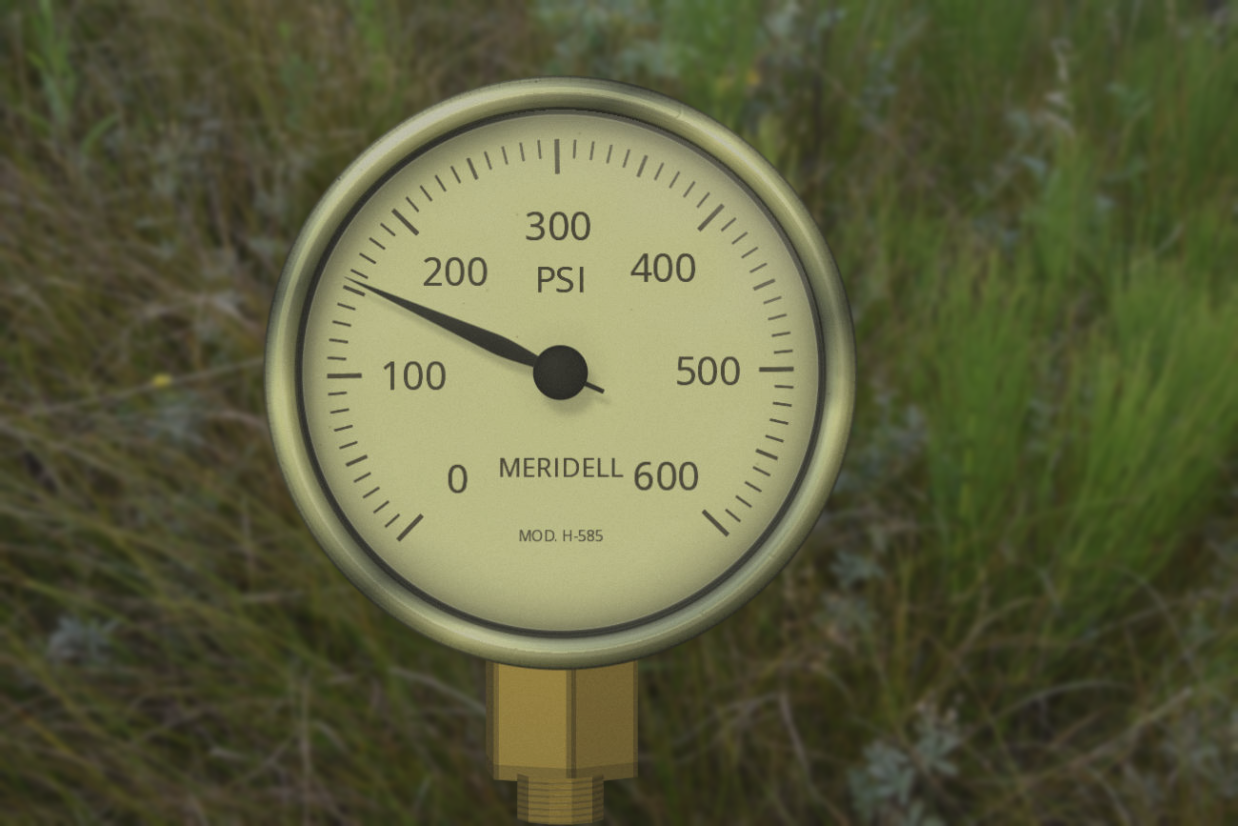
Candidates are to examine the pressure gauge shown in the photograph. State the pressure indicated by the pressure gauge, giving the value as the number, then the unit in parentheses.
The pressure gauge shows 155 (psi)
